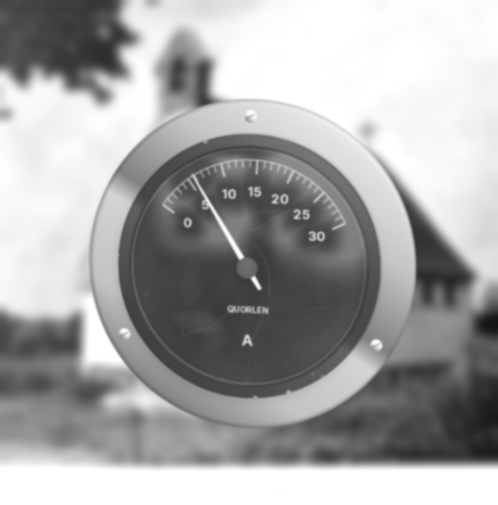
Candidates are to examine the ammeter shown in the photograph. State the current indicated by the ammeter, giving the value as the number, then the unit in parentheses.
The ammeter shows 6 (A)
